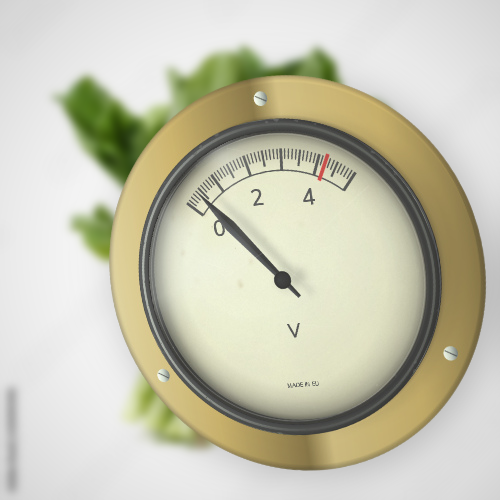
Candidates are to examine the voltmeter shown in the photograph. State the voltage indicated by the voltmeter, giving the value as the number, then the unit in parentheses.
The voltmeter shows 0.5 (V)
